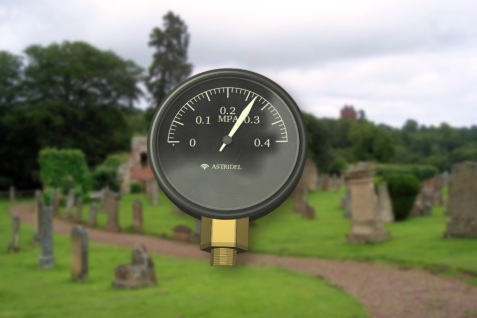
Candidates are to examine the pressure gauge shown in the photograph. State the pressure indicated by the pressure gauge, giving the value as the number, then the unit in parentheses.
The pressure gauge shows 0.27 (MPa)
